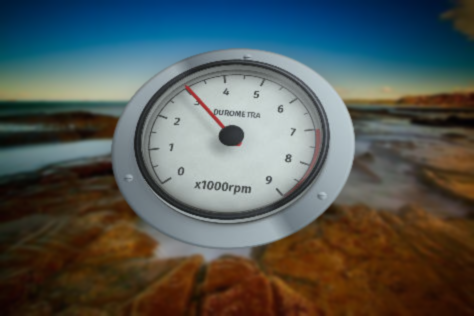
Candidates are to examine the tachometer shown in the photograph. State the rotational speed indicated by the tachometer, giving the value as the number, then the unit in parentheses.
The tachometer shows 3000 (rpm)
